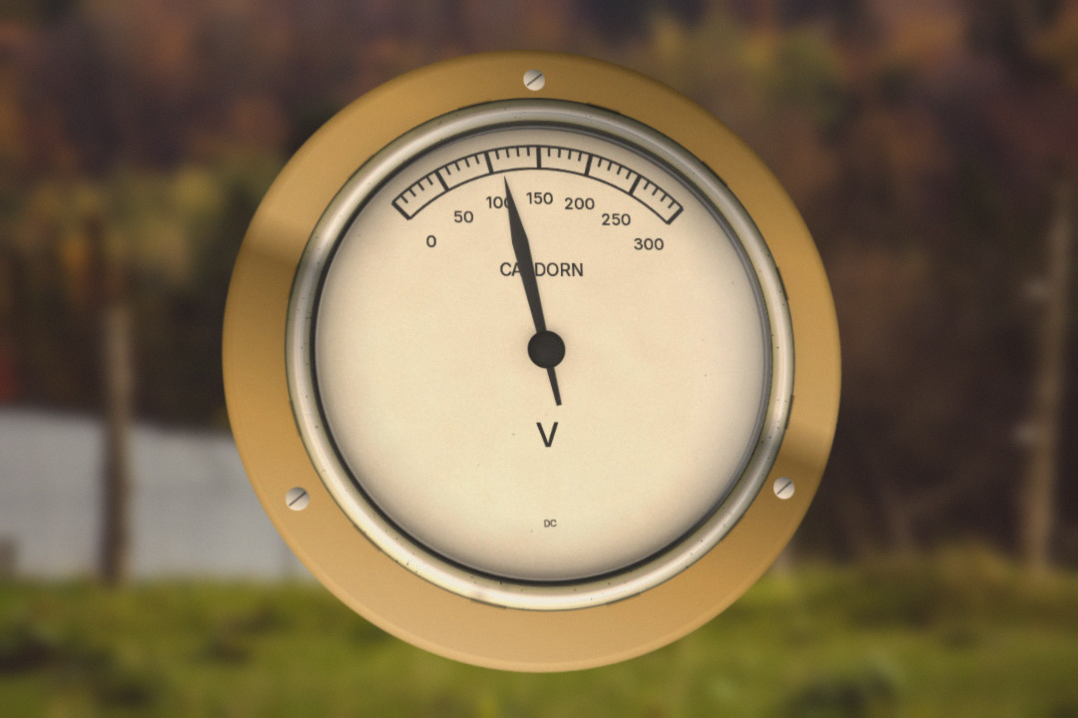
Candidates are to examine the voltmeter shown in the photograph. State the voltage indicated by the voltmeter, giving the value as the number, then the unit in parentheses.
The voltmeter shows 110 (V)
